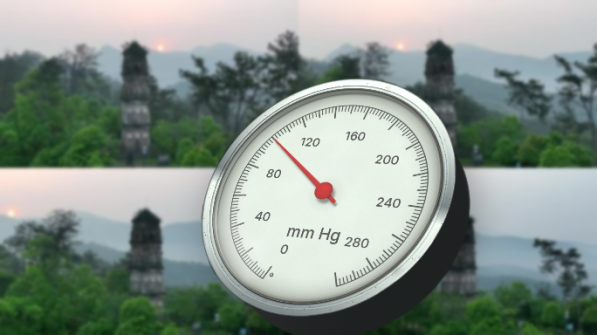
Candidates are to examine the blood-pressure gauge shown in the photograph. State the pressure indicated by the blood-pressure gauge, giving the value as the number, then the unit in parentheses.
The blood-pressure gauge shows 100 (mmHg)
